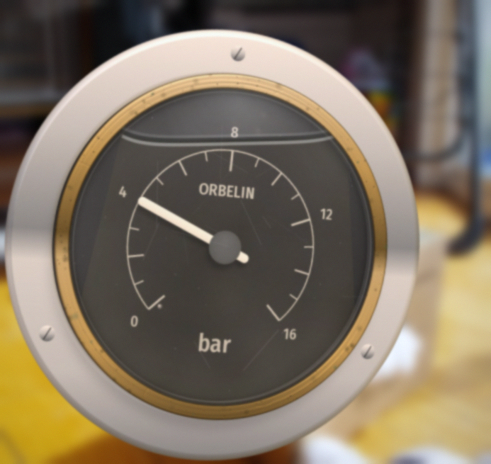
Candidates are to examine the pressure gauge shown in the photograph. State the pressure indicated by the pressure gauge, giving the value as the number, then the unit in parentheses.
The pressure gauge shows 4 (bar)
